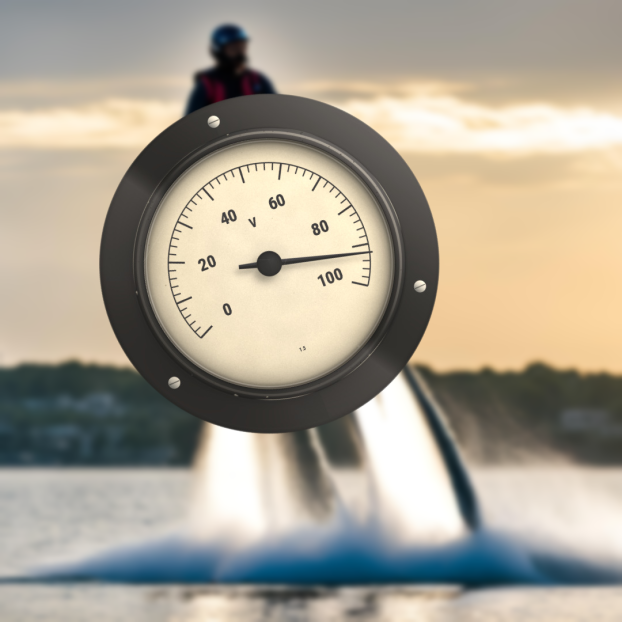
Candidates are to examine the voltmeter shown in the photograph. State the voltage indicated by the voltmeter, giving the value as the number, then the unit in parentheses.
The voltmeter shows 92 (V)
